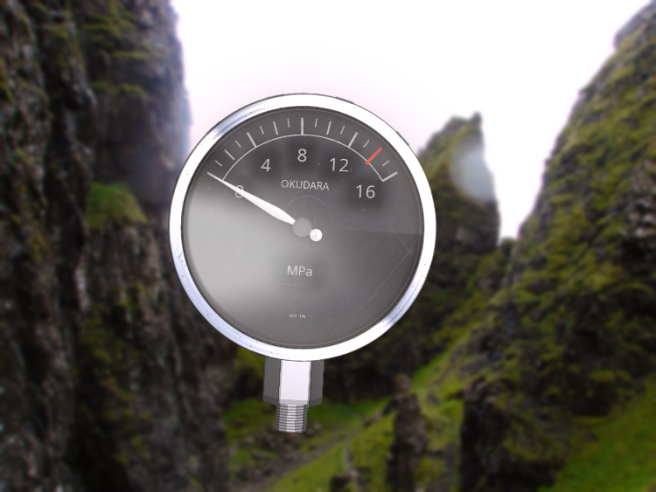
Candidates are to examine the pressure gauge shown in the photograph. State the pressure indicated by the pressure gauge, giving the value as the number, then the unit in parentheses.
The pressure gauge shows 0 (MPa)
